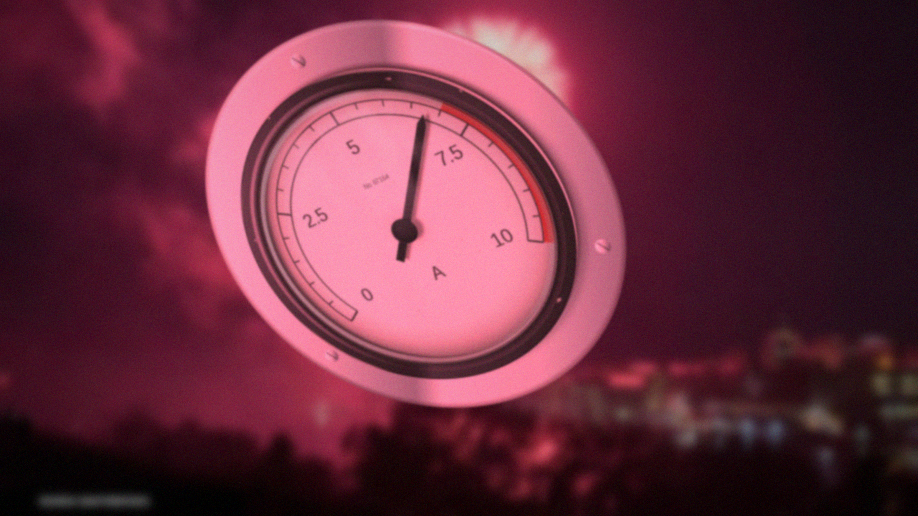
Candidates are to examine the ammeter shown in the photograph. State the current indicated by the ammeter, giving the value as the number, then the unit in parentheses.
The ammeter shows 6.75 (A)
